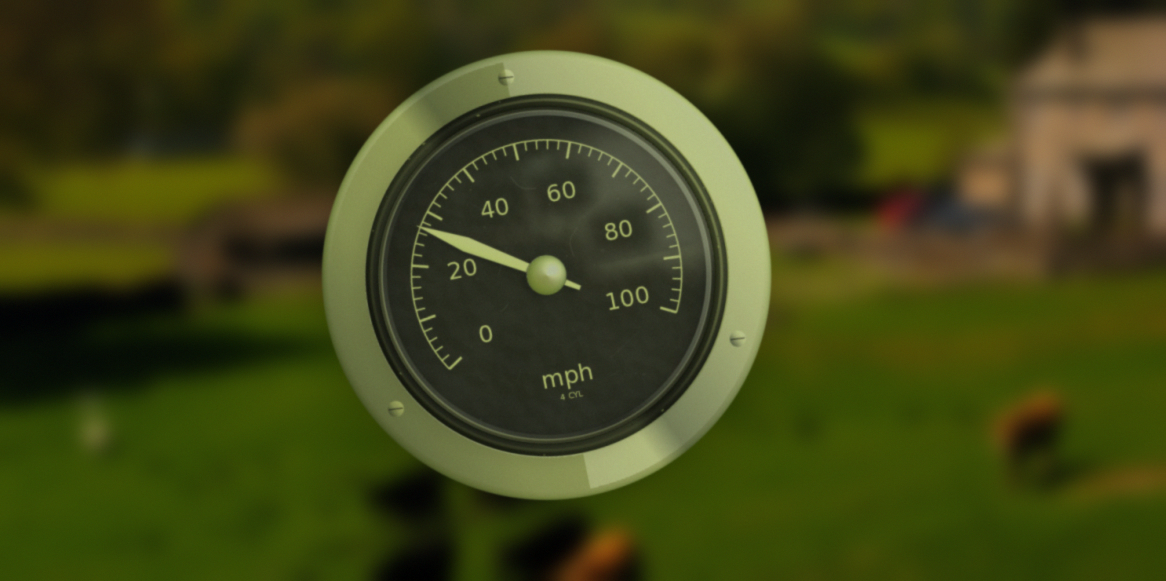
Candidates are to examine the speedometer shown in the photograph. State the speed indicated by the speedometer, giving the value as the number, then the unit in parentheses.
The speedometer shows 27 (mph)
